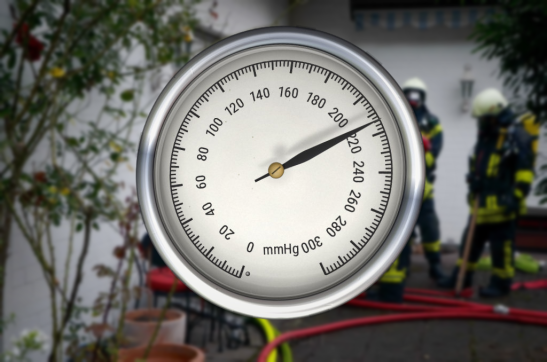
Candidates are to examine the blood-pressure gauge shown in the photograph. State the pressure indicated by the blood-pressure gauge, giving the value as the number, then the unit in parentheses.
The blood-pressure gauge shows 214 (mmHg)
